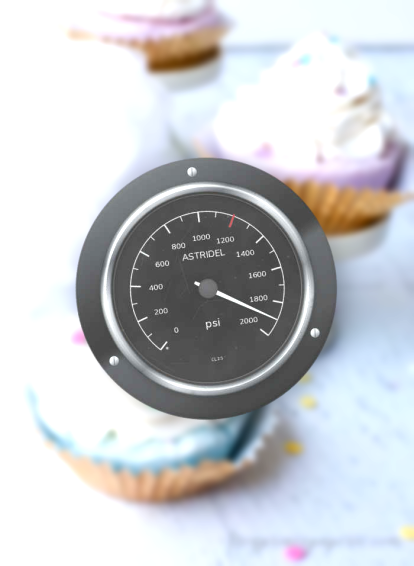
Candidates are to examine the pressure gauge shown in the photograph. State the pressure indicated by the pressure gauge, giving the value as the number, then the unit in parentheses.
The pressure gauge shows 1900 (psi)
